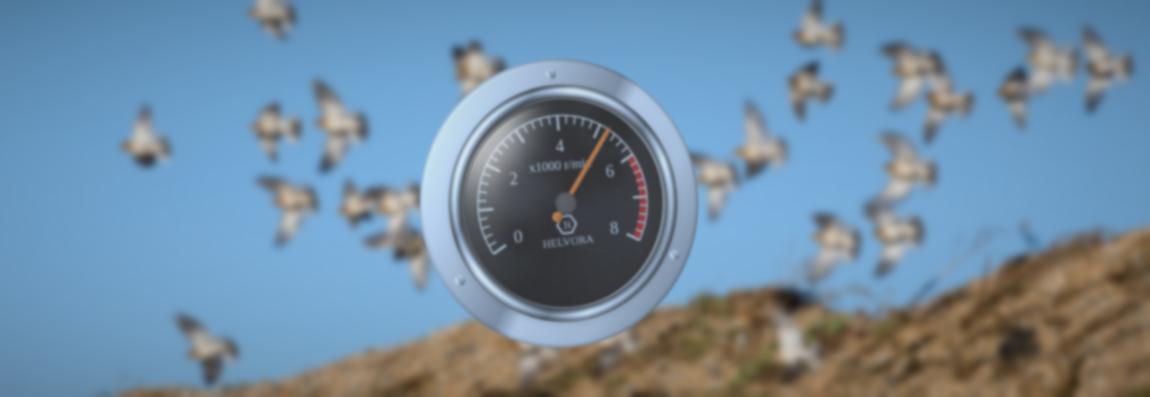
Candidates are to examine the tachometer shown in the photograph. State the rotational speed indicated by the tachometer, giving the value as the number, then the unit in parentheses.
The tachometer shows 5200 (rpm)
